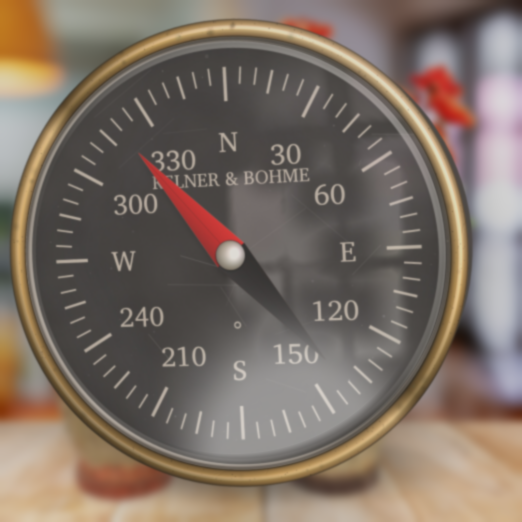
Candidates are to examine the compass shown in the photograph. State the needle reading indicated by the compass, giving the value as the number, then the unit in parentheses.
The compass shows 320 (°)
